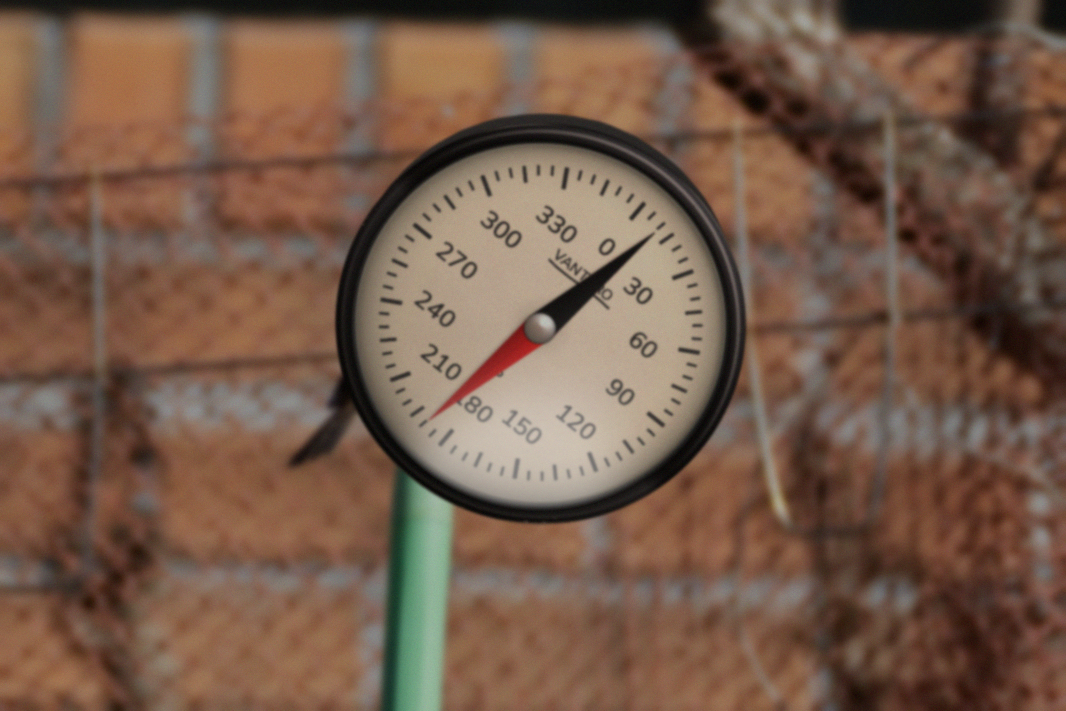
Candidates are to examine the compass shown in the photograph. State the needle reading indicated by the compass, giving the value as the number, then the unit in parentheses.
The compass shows 190 (°)
